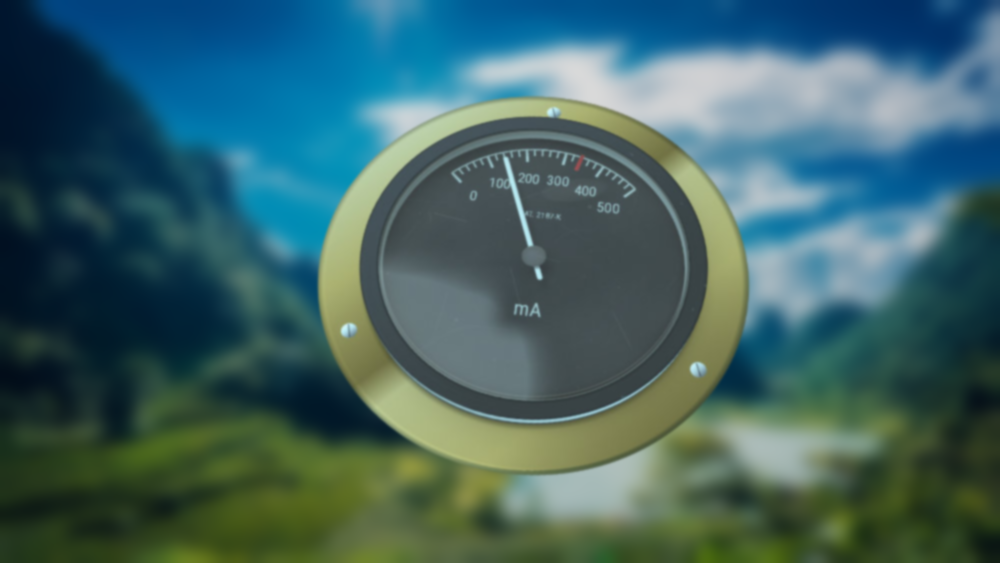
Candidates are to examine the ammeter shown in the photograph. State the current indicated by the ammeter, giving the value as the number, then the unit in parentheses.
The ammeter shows 140 (mA)
